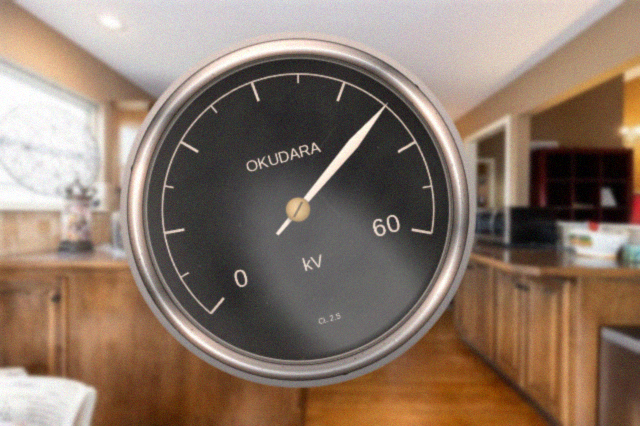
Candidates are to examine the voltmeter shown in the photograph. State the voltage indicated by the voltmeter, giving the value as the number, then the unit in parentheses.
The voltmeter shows 45 (kV)
